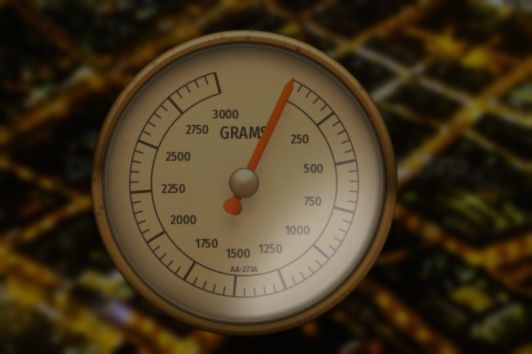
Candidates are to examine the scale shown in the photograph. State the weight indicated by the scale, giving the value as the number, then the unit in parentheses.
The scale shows 0 (g)
